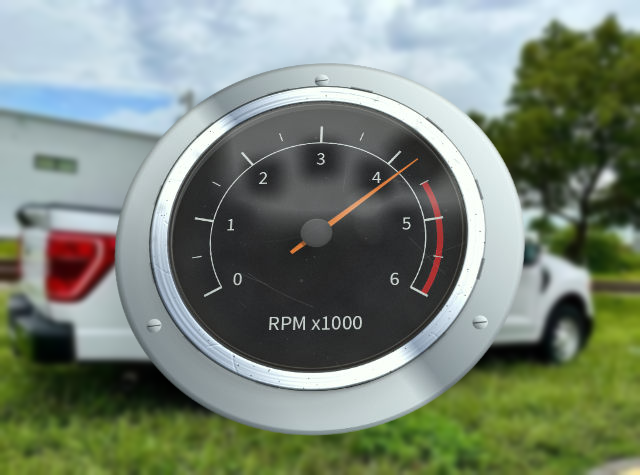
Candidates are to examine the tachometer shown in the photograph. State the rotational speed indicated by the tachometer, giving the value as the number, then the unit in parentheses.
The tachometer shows 4250 (rpm)
